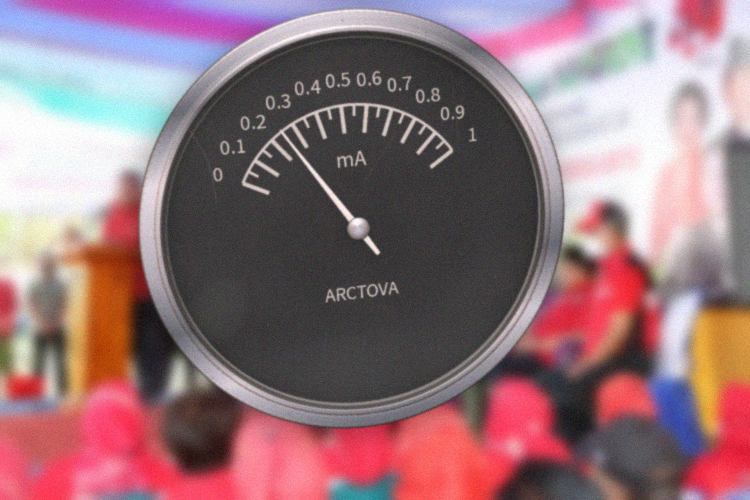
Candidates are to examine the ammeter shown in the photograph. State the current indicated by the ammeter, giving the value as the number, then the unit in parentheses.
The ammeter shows 0.25 (mA)
